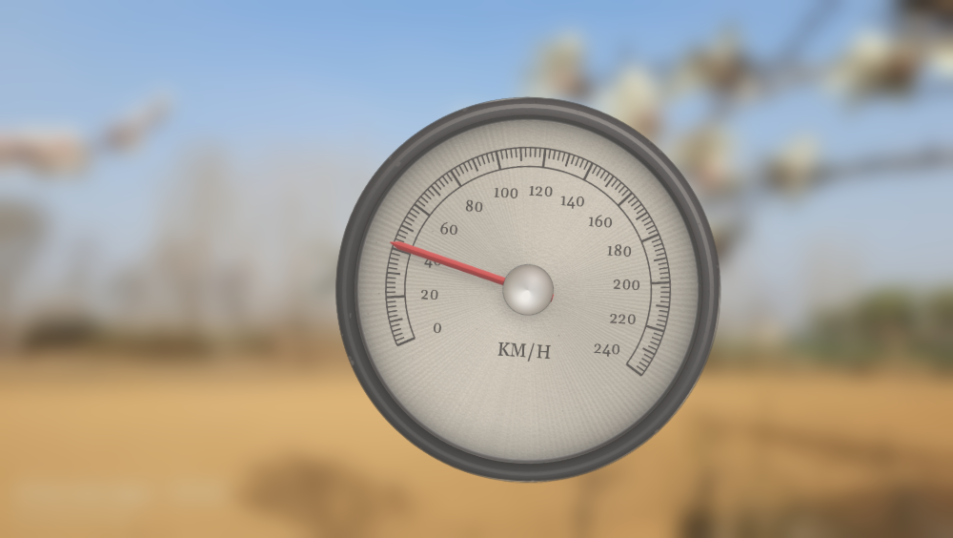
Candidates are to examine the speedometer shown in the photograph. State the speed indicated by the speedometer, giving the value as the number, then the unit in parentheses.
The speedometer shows 42 (km/h)
